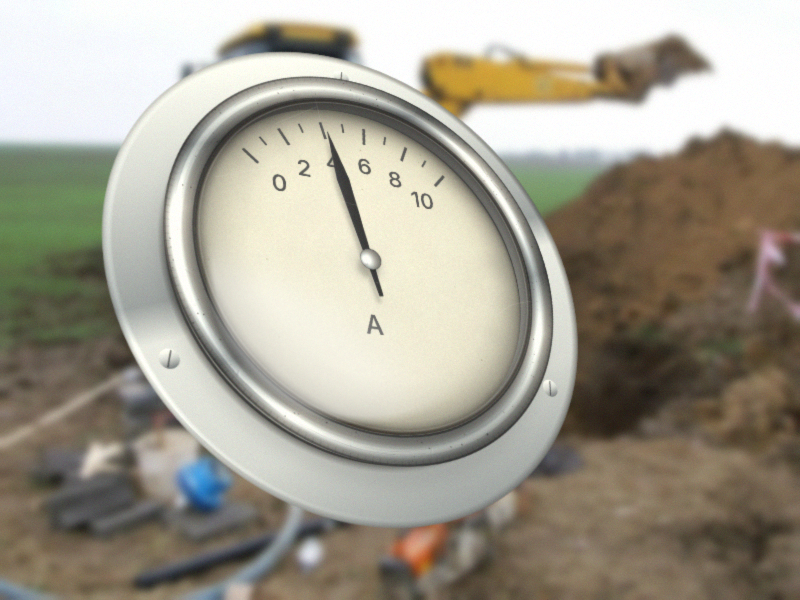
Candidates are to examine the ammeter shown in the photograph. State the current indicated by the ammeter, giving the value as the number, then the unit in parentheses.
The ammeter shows 4 (A)
